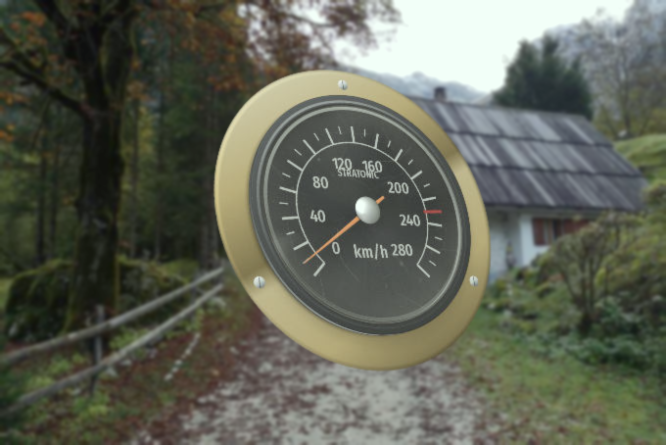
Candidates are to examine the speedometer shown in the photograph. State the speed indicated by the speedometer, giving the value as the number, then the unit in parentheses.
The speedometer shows 10 (km/h)
